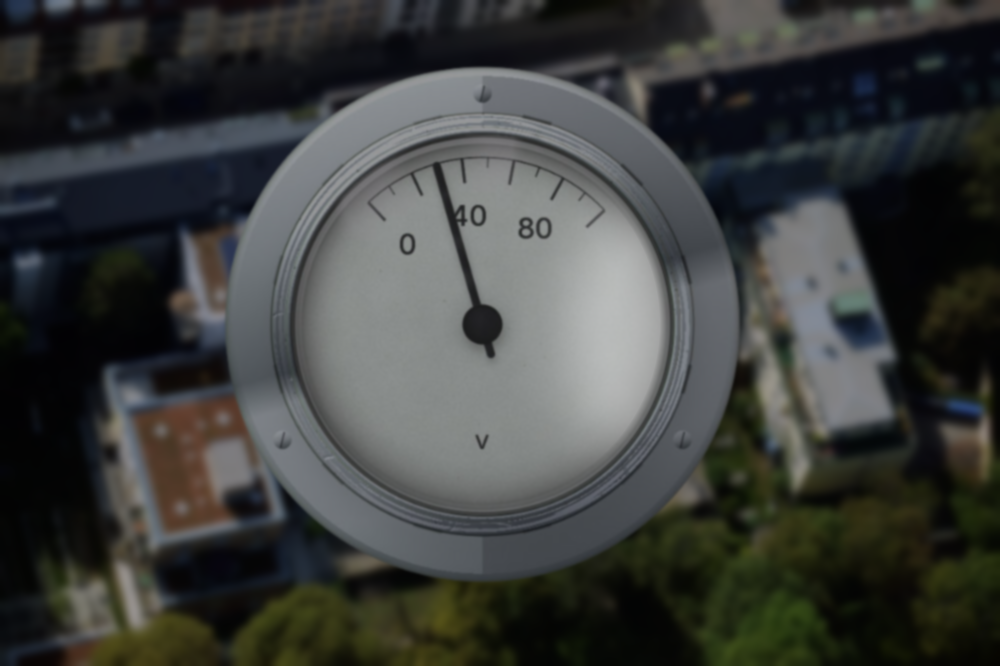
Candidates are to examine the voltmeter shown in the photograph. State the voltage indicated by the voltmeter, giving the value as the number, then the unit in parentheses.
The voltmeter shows 30 (V)
